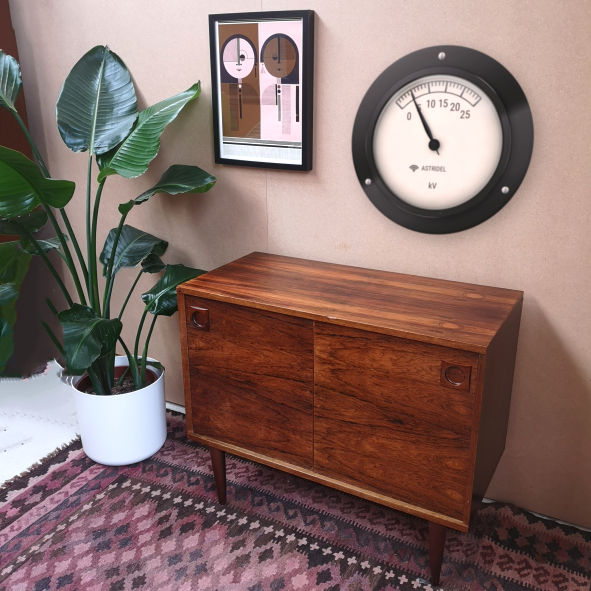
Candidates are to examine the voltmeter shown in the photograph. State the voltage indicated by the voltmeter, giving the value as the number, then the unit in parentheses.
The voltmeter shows 5 (kV)
